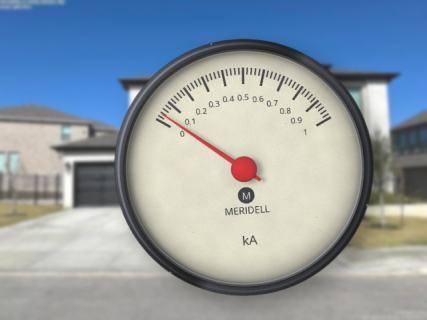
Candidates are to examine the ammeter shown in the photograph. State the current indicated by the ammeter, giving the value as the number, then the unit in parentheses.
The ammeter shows 0.04 (kA)
